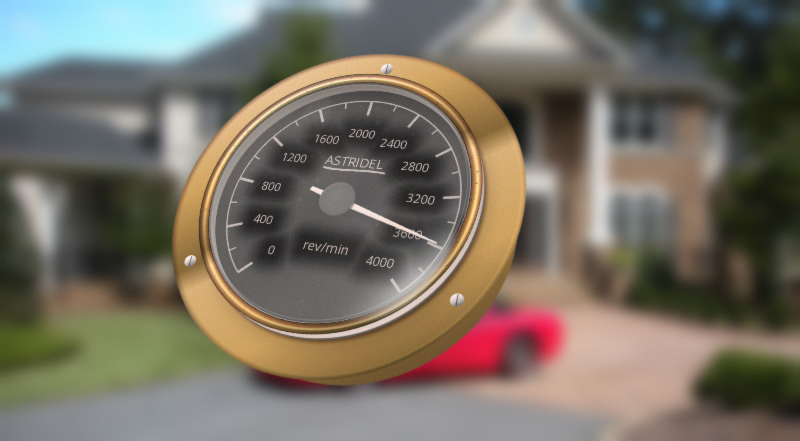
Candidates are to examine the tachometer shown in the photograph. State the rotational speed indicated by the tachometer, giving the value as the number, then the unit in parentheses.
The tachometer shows 3600 (rpm)
